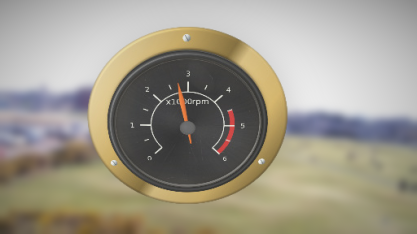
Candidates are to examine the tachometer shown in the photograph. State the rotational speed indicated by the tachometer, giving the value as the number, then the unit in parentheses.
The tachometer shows 2750 (rpm)
